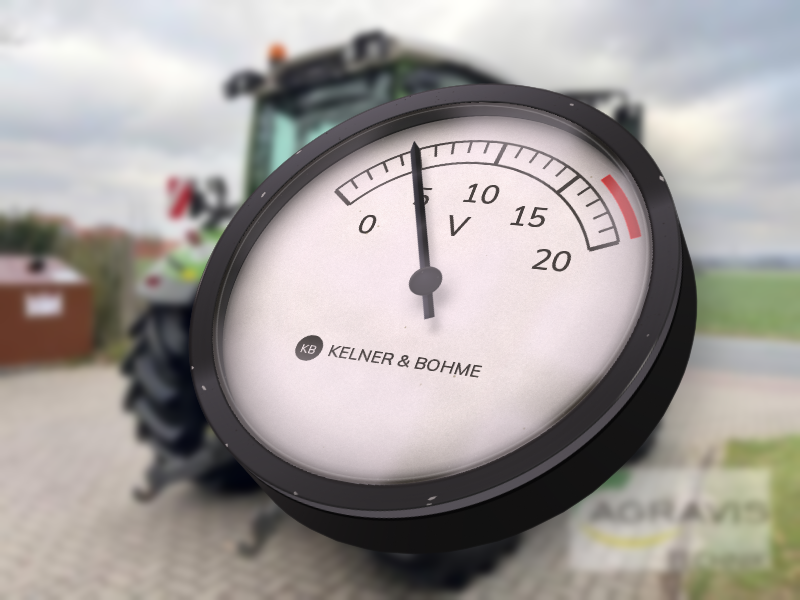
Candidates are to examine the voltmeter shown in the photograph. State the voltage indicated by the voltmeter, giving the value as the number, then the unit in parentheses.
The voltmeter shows 5 (V)
